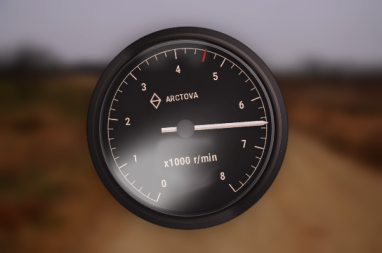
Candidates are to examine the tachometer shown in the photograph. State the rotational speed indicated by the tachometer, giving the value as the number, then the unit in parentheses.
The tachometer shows 6500 (rpm)
